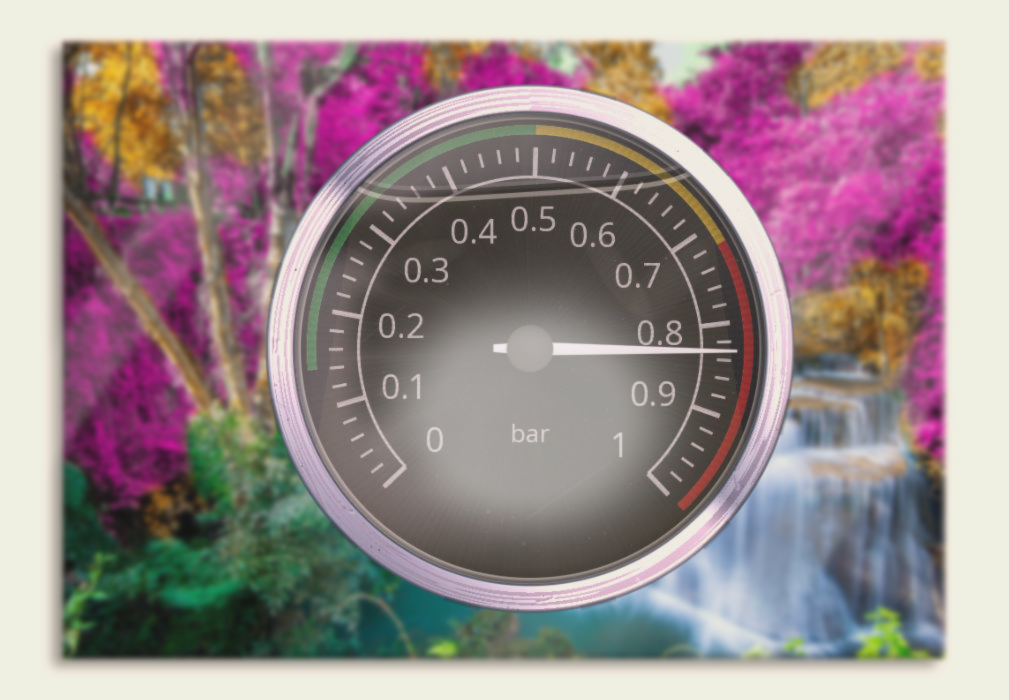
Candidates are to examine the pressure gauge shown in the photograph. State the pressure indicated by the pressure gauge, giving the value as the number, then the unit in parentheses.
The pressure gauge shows 0.83 (bar)
